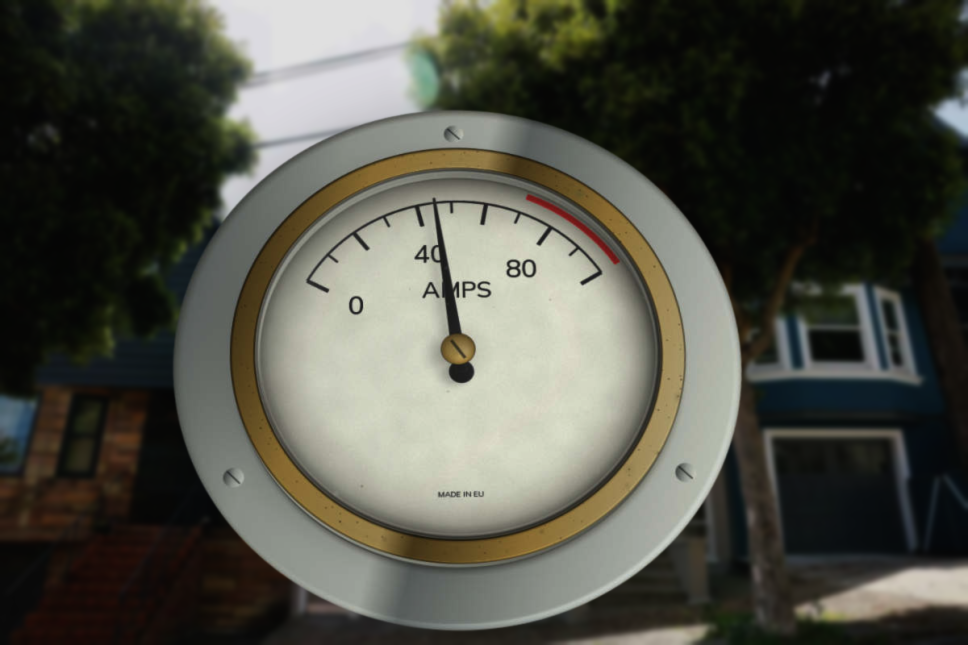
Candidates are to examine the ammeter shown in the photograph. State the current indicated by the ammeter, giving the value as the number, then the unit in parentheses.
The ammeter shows 45 (A)
